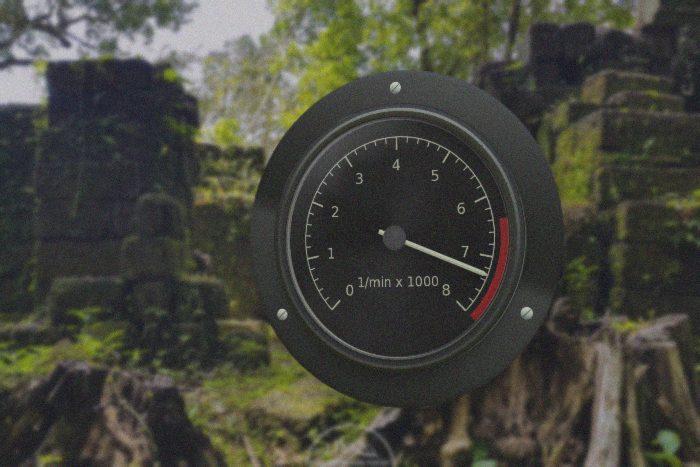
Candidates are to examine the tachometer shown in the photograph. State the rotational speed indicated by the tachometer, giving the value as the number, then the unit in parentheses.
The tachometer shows 7300 (rpm)
